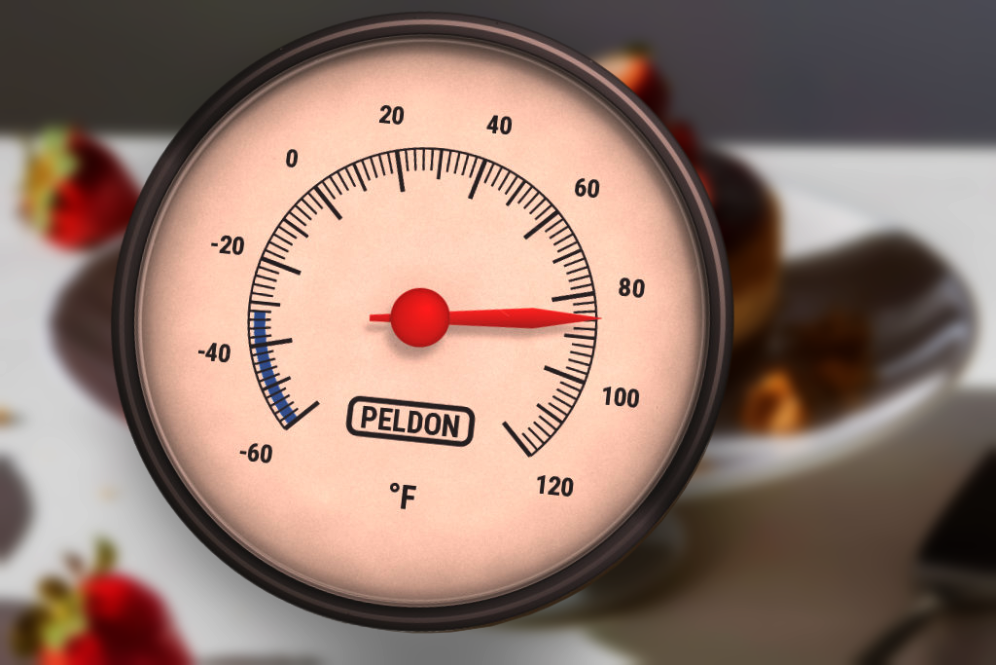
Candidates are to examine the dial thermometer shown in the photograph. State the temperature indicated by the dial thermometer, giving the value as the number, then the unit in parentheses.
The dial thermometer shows 86 (°F)
